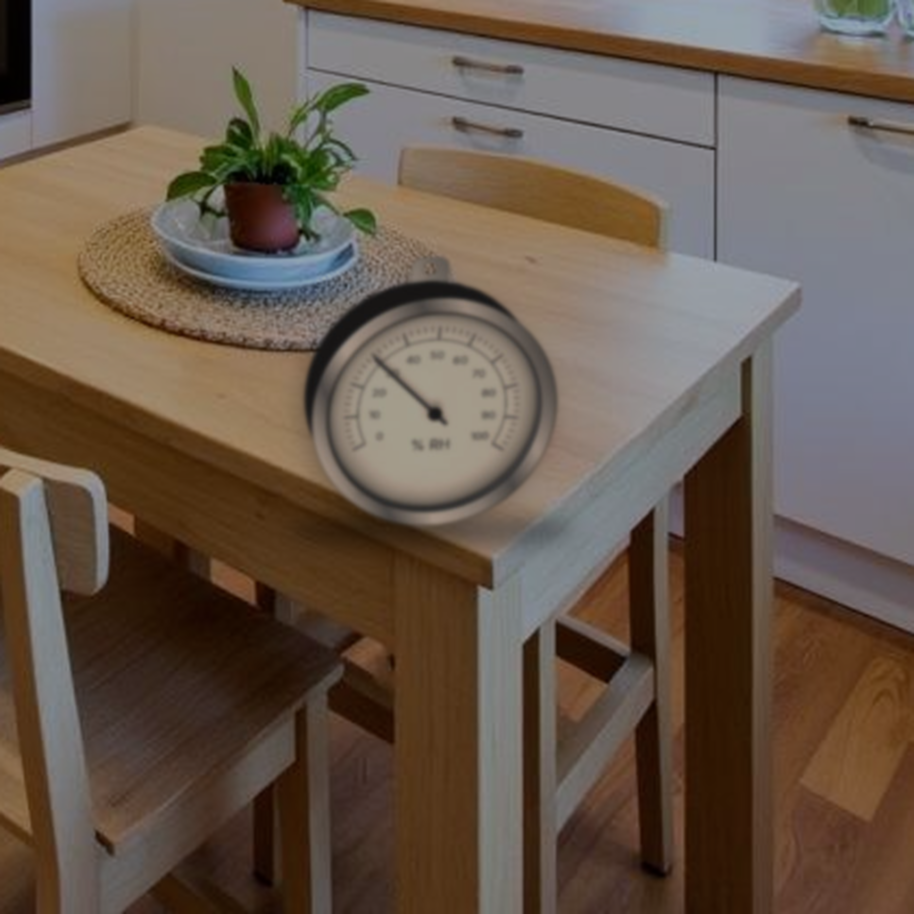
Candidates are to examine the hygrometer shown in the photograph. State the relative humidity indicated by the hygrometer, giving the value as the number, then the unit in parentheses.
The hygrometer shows 30 (%)
